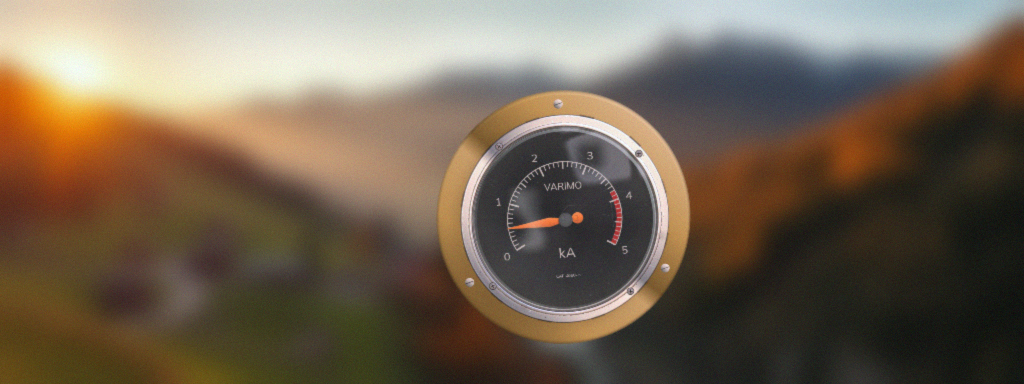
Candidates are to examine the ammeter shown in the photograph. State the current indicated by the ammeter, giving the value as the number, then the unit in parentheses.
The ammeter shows 0.5 (kA)
